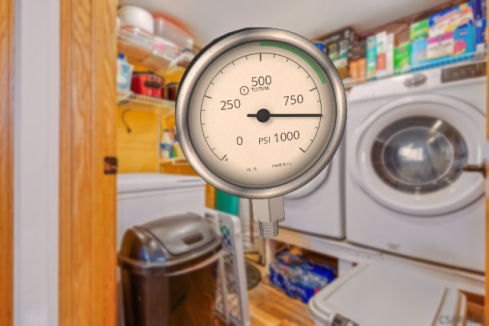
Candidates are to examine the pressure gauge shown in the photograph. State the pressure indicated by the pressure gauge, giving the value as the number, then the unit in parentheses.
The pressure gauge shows 850 (psi)
